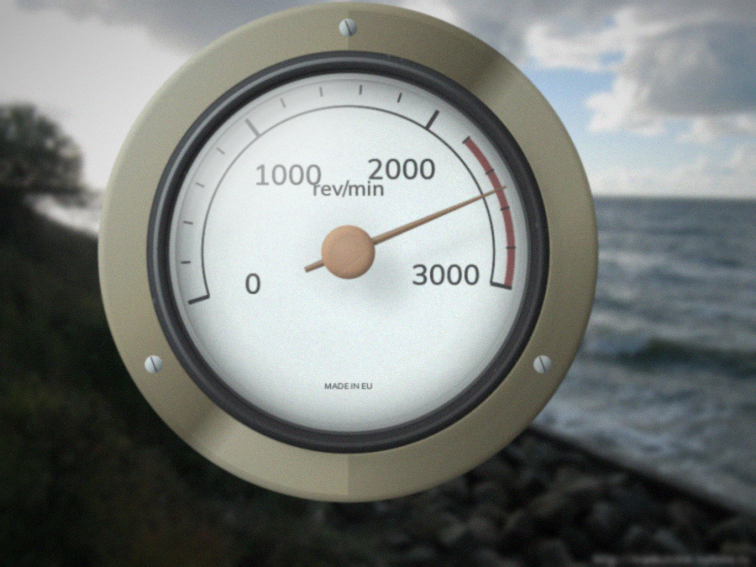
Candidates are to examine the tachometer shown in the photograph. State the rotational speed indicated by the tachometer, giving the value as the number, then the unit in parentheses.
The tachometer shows 2500 (rpm)
